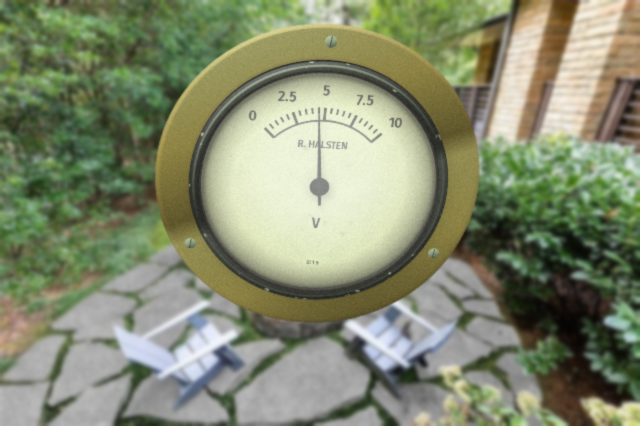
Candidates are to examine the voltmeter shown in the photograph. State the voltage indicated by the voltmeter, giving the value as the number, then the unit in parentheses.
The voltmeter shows 4.5 (V)
